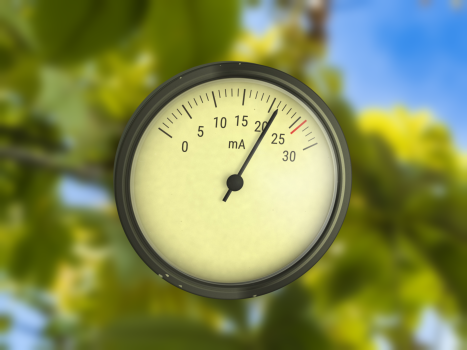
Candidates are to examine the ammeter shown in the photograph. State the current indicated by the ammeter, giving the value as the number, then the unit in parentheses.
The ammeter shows 21 (mA)
